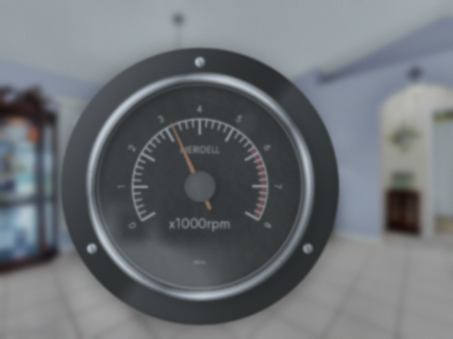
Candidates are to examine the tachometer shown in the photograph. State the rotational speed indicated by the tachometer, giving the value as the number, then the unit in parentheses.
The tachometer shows 3200 (rpm)
